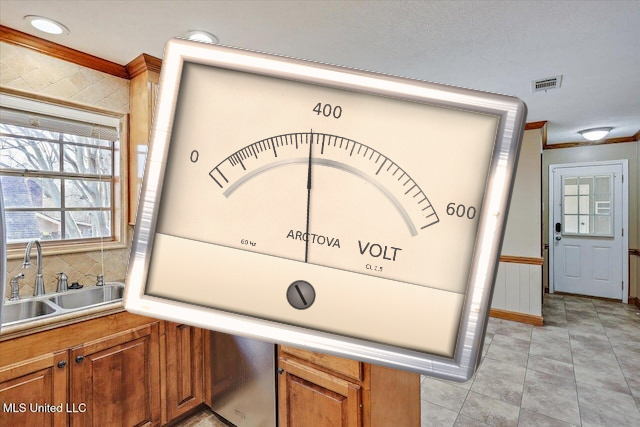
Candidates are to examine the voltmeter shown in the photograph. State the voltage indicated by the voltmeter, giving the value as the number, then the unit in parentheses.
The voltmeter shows 380 (V)
